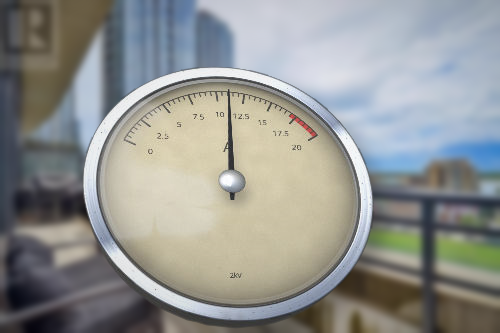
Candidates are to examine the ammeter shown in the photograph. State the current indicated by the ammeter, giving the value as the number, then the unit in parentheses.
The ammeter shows 11 (A)
